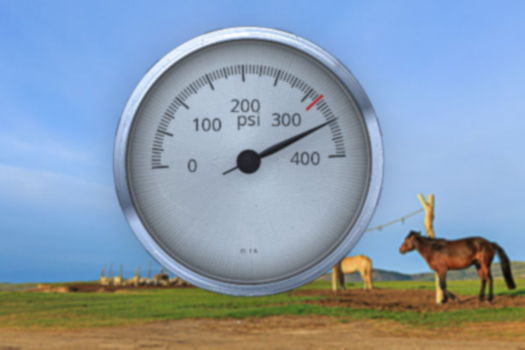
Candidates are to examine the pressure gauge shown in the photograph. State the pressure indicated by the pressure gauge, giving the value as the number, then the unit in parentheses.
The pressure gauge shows 350 (psi)
